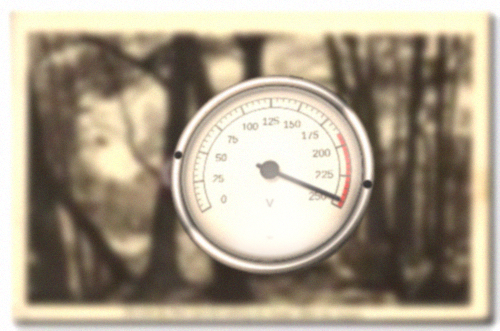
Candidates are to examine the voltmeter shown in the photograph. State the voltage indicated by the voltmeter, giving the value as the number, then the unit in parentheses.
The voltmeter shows 245 (V)
